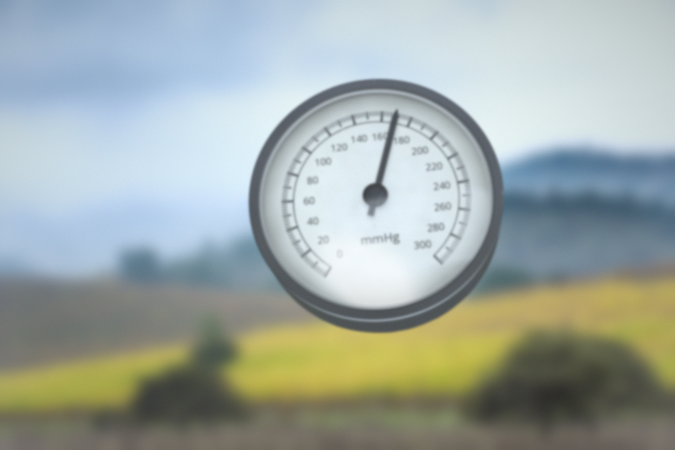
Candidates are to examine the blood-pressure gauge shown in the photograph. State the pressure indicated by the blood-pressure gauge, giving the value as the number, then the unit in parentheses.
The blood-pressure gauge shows 170 (mmHg)
